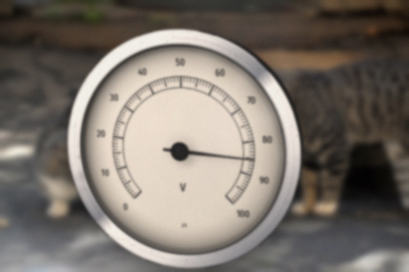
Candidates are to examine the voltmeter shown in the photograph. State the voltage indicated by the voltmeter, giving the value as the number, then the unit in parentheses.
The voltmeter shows 85 (V)
